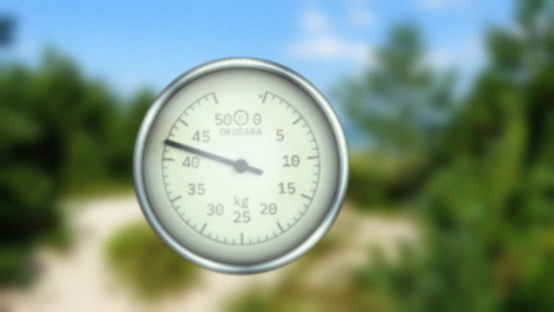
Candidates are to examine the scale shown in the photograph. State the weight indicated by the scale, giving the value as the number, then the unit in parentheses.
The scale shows 42 (kg)
